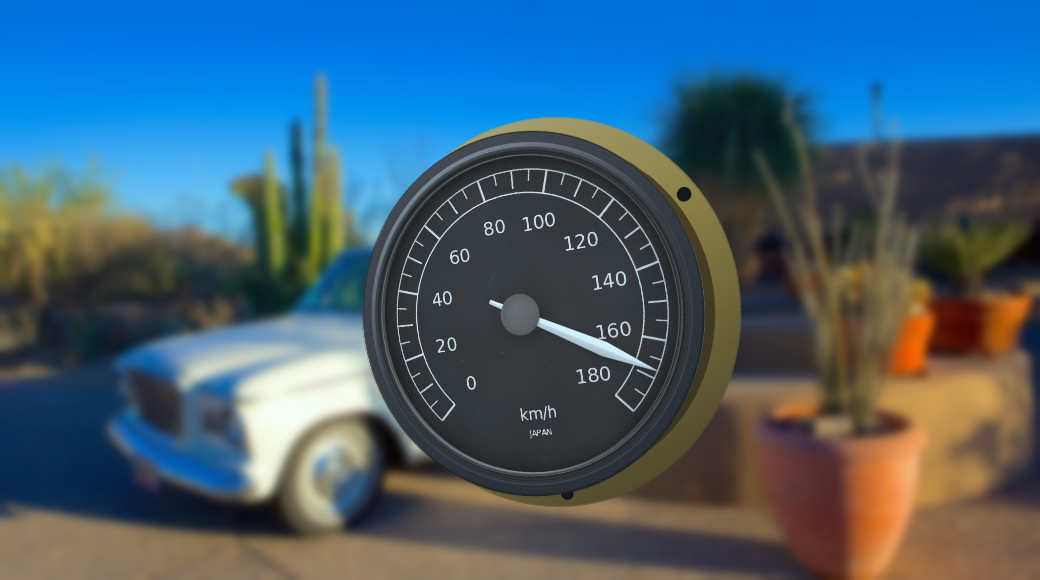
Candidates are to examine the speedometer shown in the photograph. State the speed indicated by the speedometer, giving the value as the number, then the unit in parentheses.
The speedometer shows 167.5 (km/h)
